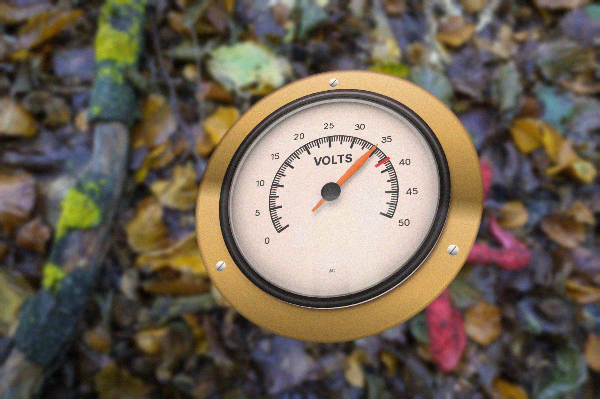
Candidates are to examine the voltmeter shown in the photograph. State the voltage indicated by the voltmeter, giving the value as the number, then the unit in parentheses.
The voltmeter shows 35 (V)
